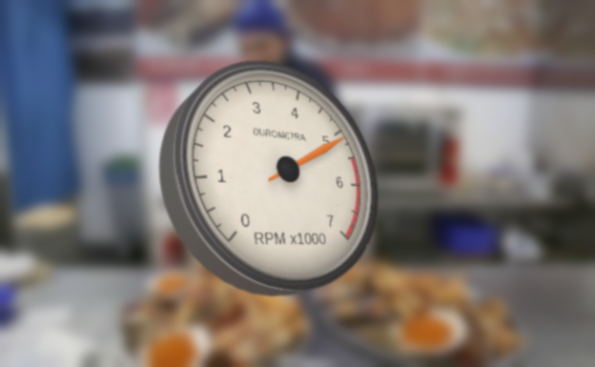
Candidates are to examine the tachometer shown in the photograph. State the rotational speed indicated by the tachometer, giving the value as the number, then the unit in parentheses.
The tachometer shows 5125 (rpm)
